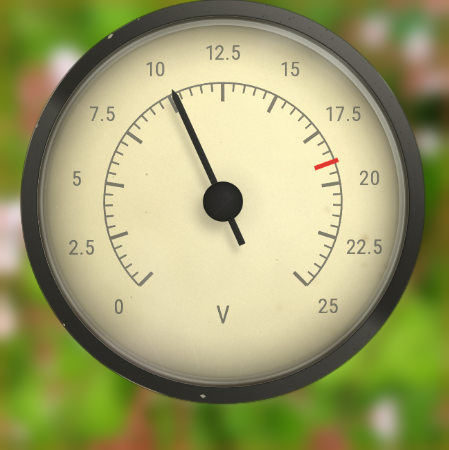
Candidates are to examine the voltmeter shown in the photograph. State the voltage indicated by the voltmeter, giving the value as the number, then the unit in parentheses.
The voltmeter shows 10.25 (V)
